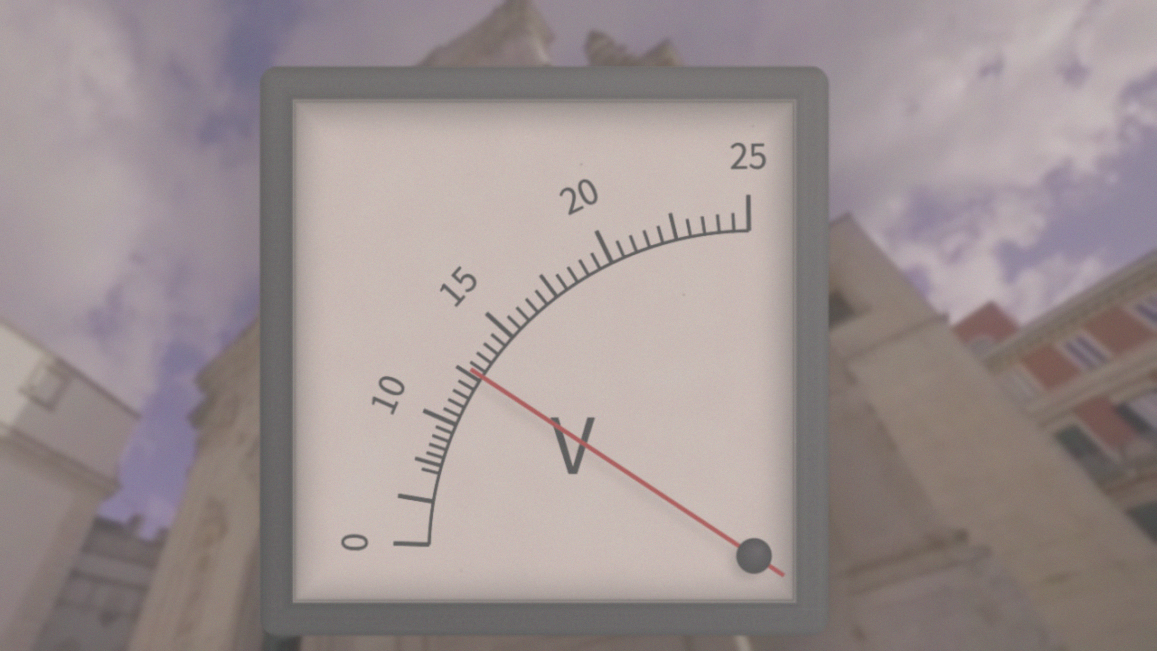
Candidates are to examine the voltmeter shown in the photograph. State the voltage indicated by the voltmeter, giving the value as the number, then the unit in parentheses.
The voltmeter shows 12.75 (V)
